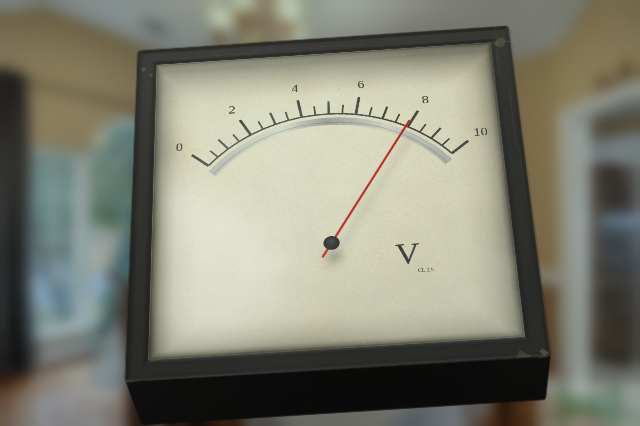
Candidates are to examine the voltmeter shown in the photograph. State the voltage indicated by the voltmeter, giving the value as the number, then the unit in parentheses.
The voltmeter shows 8 (V)
